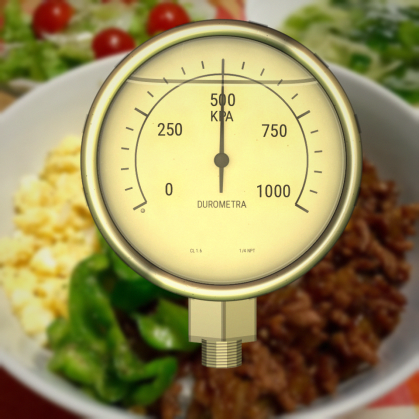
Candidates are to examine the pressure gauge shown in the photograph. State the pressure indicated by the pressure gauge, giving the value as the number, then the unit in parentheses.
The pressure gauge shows 500 (kPa)
